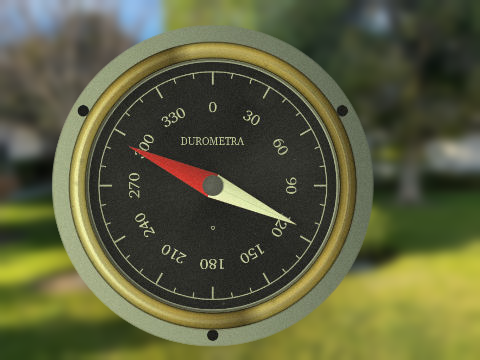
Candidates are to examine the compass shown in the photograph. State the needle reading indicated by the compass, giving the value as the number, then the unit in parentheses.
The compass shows 295 (°)
